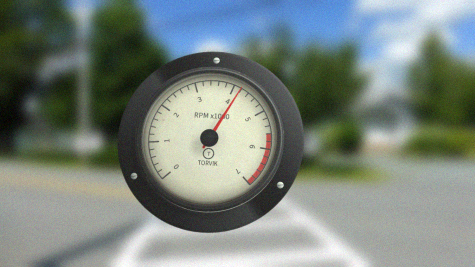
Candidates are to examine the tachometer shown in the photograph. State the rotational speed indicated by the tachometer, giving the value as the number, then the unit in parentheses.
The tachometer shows 4200 (rpm)
